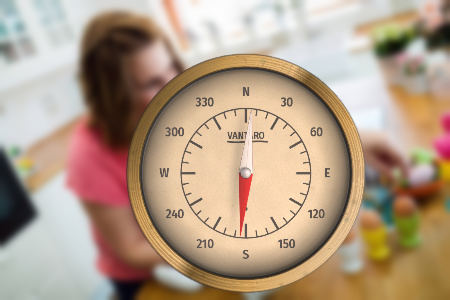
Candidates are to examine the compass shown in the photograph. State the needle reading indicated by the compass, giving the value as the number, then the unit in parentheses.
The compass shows 185 (°)
